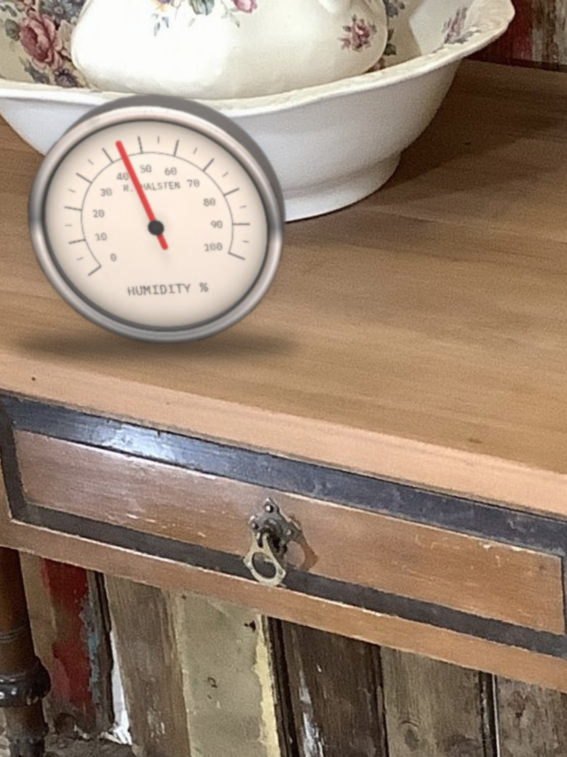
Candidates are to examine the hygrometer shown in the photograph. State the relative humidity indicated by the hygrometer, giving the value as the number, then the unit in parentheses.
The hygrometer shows 45 (%)
